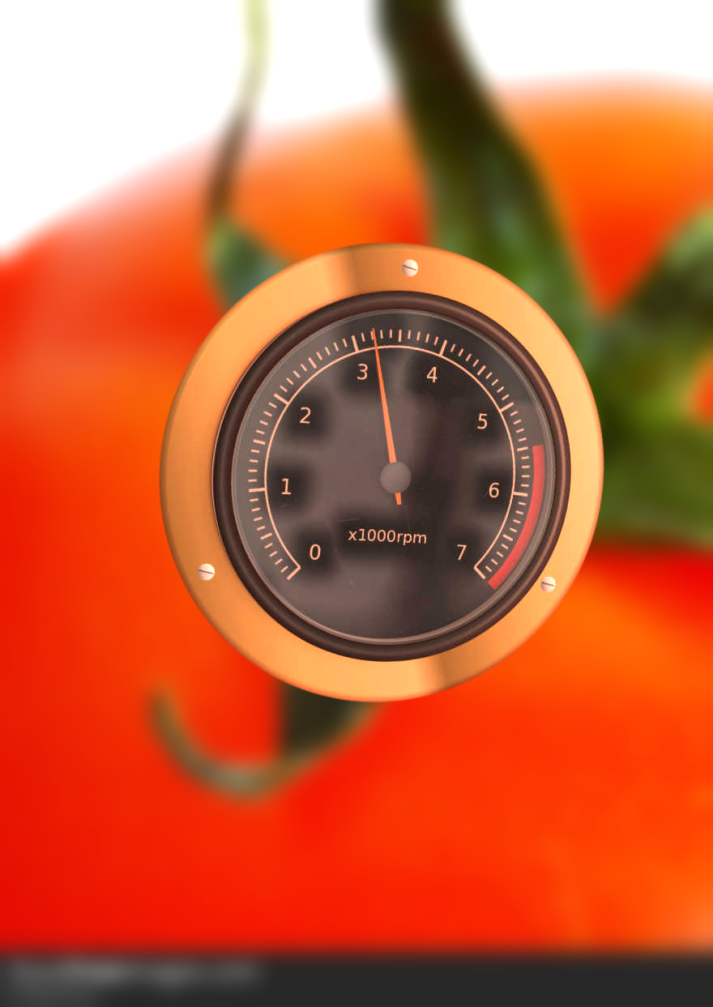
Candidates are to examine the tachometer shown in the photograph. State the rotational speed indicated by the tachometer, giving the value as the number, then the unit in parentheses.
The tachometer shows 3200 (rpm)
